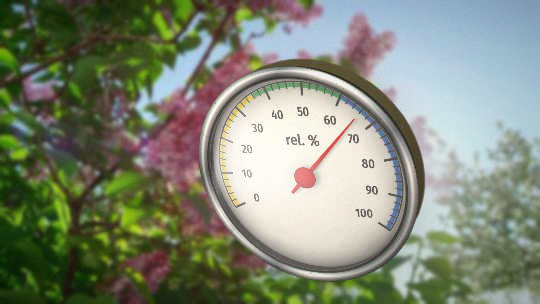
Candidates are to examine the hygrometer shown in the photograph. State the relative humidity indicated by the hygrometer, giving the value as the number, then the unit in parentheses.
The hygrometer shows 66 (%)
